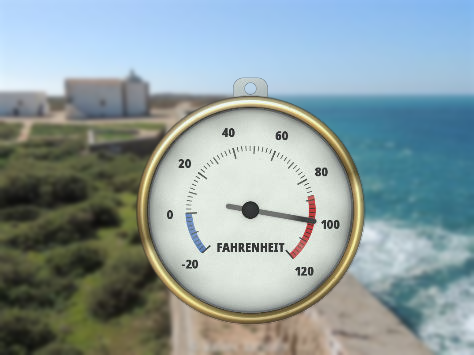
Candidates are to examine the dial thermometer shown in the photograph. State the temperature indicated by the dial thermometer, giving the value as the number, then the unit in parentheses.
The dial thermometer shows 100 (°F)
